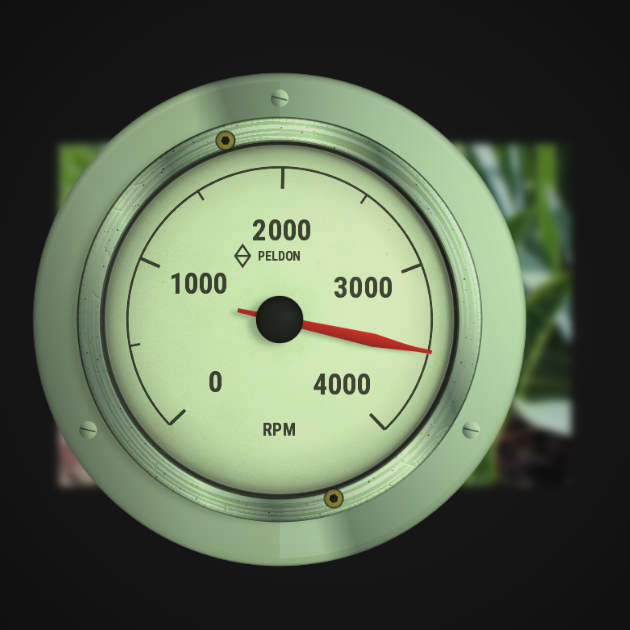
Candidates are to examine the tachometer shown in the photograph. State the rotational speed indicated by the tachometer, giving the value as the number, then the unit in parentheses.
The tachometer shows 3500 (rpm)
